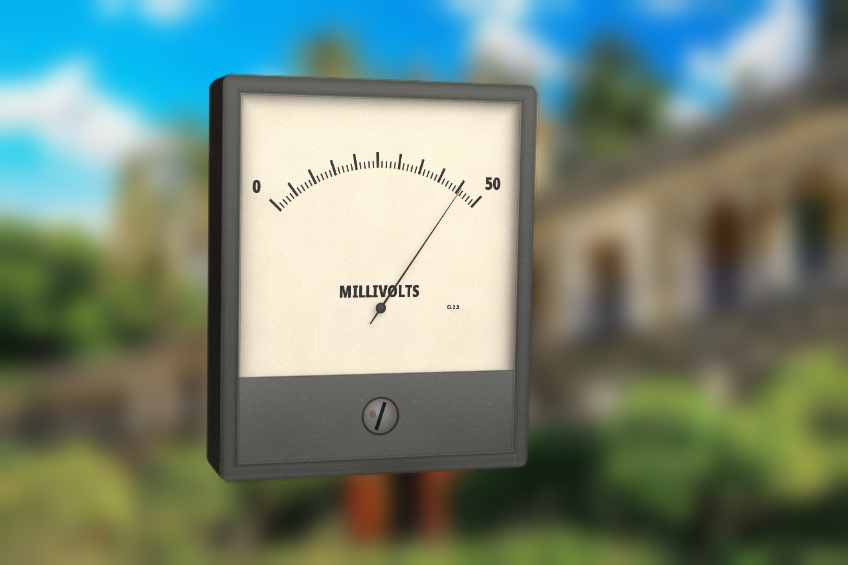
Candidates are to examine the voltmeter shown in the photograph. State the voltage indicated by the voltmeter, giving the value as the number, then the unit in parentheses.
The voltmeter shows 45 (mV)
